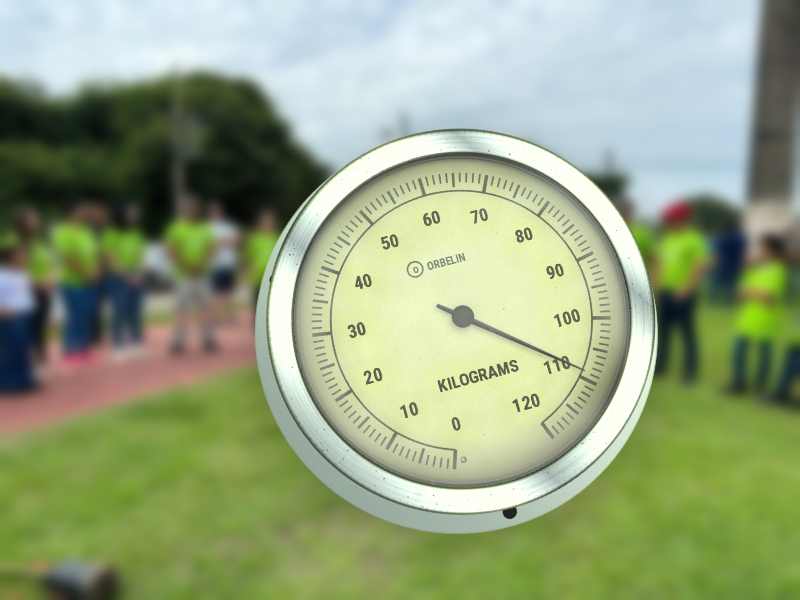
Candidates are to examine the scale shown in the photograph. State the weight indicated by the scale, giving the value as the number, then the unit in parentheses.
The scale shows 109 (kg)
